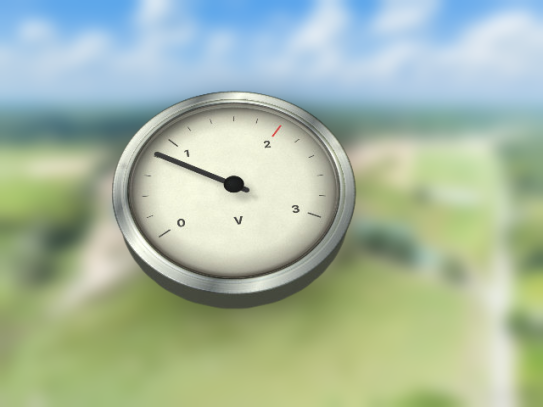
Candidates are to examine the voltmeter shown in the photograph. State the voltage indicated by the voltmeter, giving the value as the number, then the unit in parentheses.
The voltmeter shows 0.8 (V)
